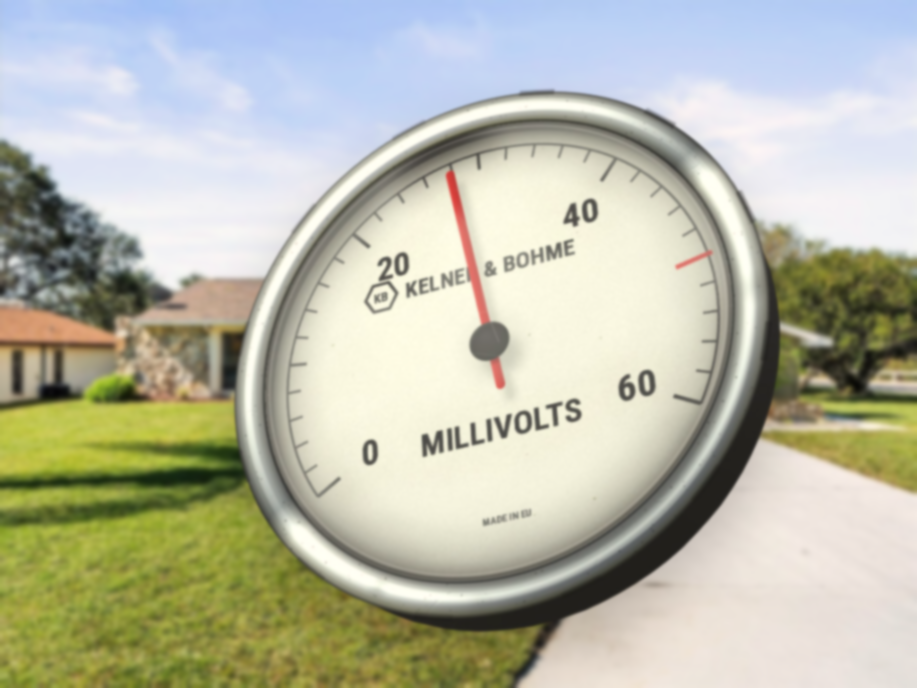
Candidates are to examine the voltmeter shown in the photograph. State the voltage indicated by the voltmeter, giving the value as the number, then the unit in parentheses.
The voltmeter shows 28 (mV)
